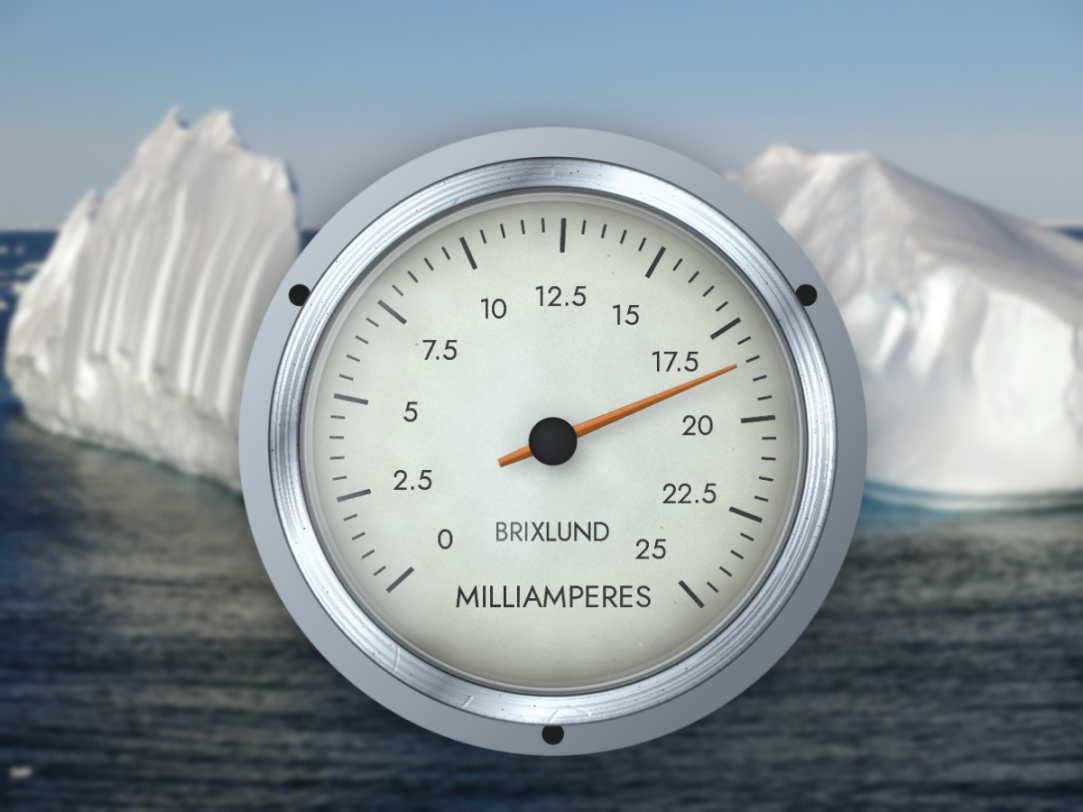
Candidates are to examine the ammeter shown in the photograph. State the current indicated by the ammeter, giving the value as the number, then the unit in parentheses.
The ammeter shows 18.5 (mA)
